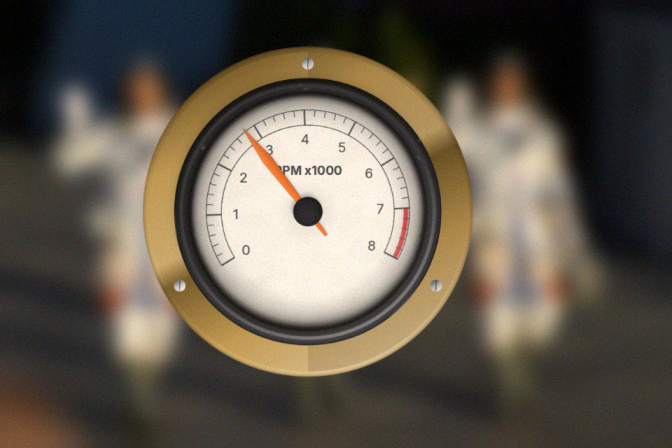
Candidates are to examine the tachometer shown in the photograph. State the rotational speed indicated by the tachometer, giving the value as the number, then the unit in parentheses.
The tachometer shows 2800 (rpm)
